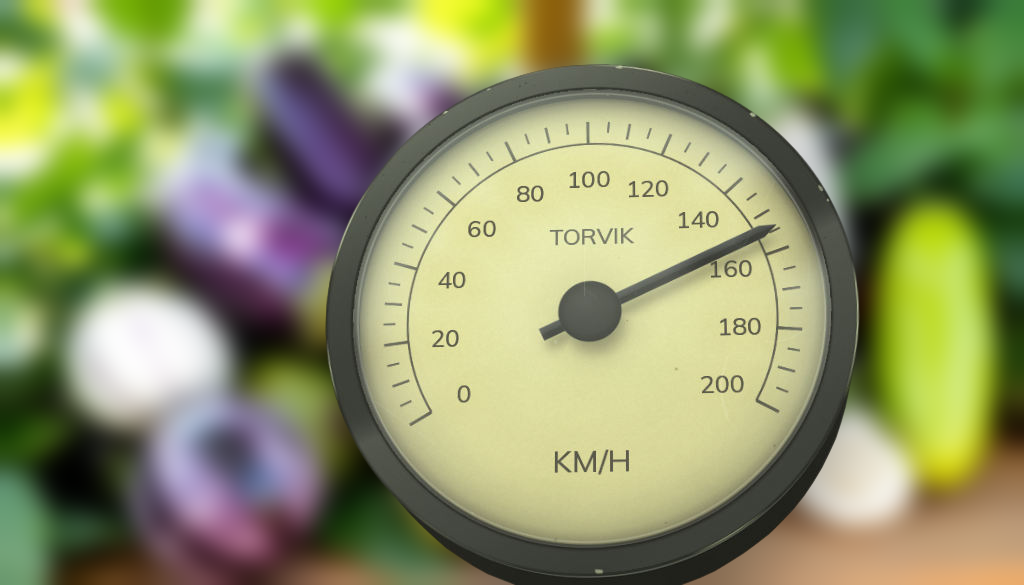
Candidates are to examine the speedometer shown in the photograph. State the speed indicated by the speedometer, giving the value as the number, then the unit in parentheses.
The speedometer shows 155 (km/h)
